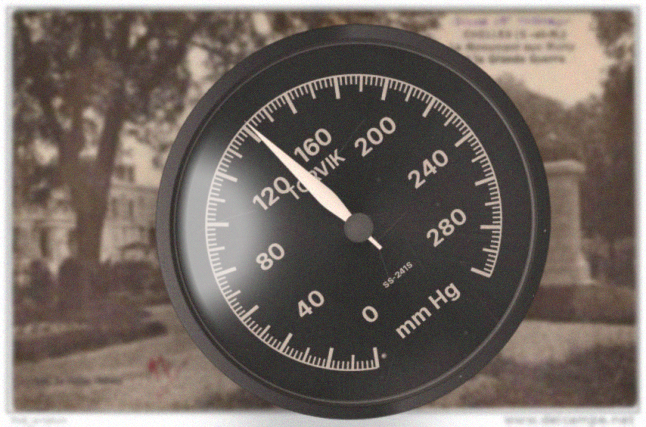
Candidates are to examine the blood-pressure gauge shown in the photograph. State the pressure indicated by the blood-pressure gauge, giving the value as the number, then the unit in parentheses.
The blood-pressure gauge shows 142 (mmHg)
